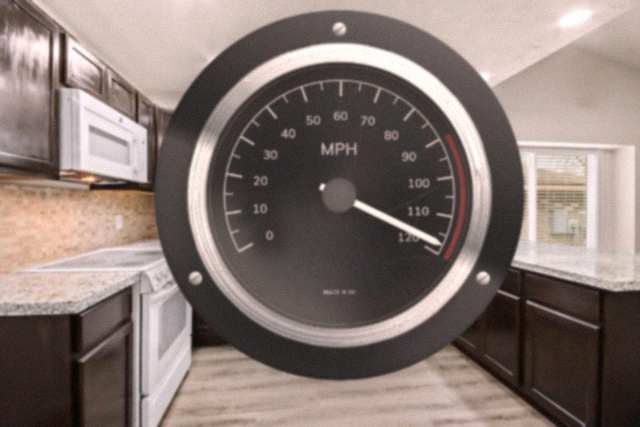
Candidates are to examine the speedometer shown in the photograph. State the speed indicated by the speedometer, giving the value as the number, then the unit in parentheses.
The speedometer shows 117.5 (mph)
